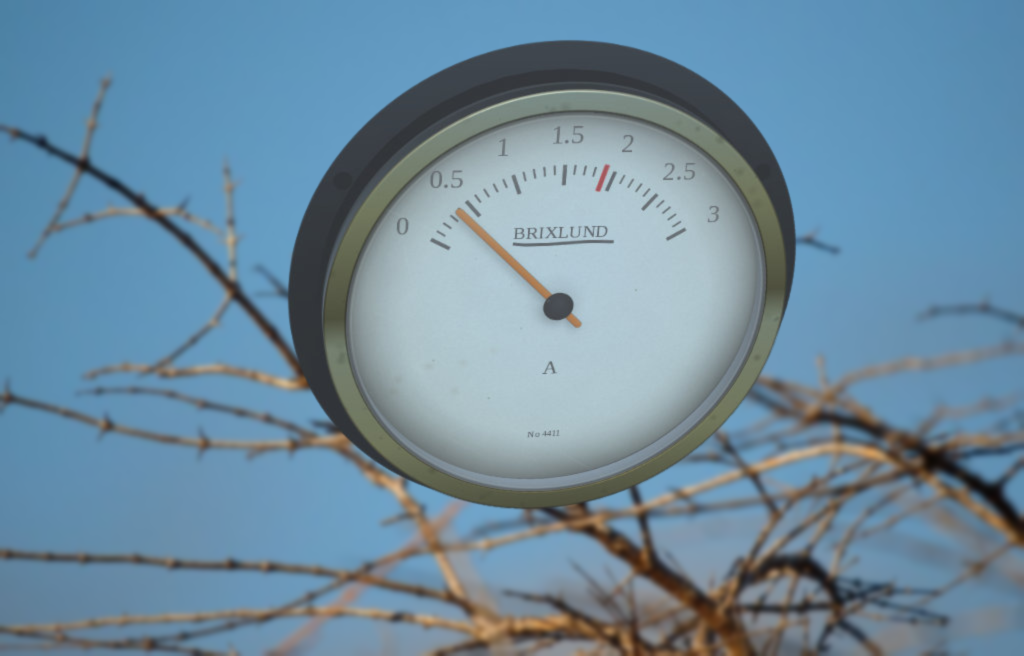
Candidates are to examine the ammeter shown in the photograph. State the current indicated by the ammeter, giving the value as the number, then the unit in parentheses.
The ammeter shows 0.4 (A)
